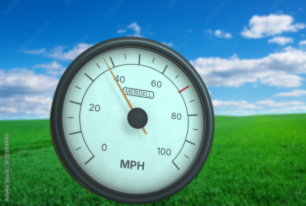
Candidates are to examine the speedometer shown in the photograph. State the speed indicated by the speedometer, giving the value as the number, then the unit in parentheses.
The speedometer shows 37.5 (mph)
